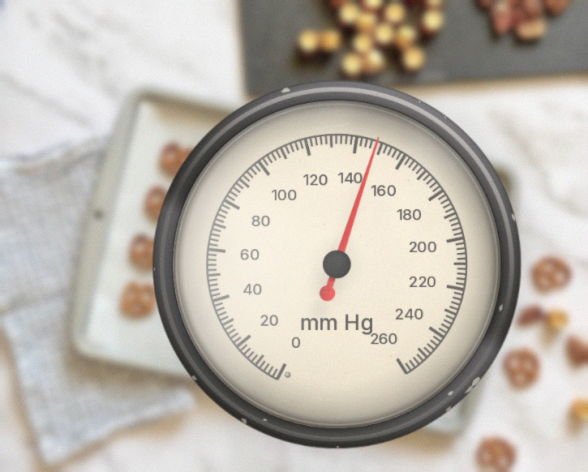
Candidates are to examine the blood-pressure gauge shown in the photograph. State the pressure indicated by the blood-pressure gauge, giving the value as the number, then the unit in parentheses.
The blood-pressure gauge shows 148 (mmHg)
